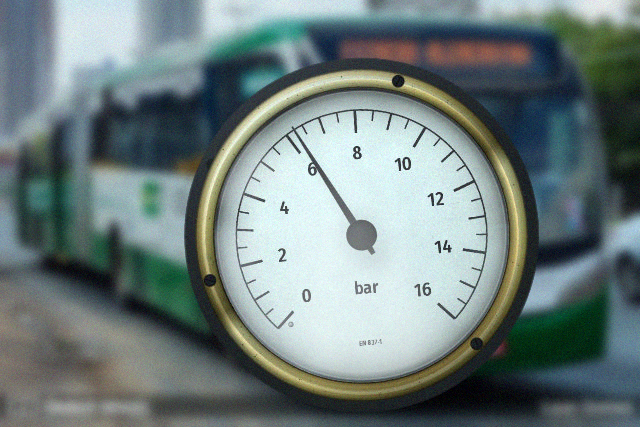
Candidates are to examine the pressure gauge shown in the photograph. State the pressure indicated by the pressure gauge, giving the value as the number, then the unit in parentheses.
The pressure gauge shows 6.25 (bar)
